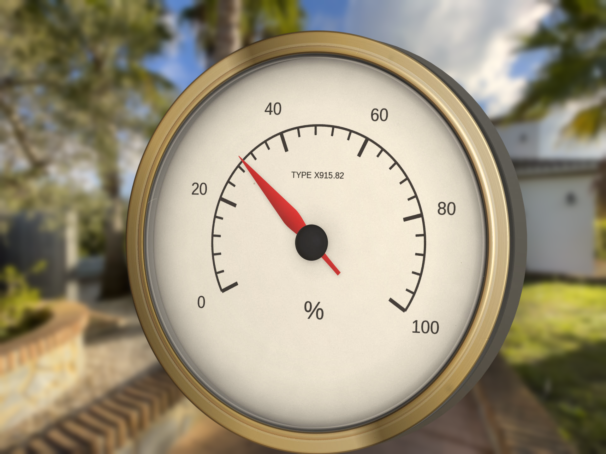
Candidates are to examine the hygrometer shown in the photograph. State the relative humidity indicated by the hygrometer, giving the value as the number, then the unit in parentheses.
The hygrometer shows 30 (%)
